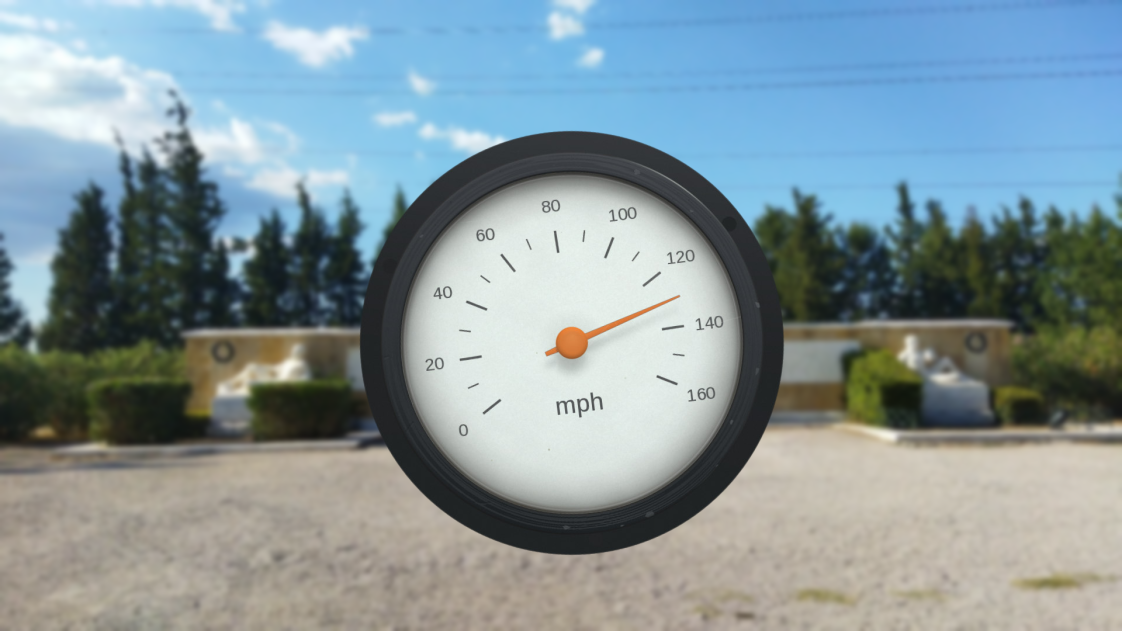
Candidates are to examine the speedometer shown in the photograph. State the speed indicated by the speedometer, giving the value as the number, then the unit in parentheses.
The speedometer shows 130 (mph)
